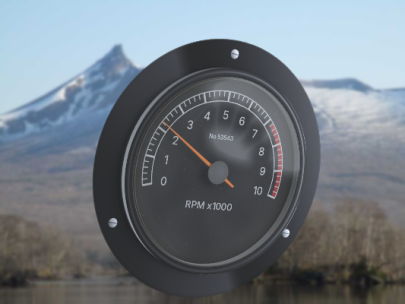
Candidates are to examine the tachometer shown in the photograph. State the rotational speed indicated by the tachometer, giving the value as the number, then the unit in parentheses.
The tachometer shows 2200 (rpm)
